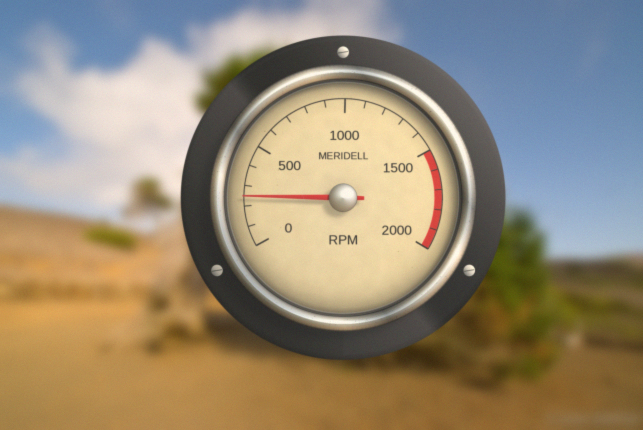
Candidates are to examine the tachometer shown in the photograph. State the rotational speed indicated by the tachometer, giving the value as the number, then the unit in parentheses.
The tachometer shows 250 (rpm)
